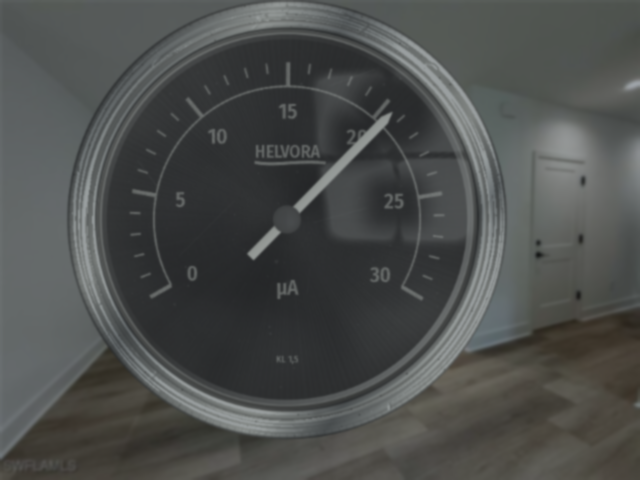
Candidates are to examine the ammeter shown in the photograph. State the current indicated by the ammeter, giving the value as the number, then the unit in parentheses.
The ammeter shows 20.5 (µA)
